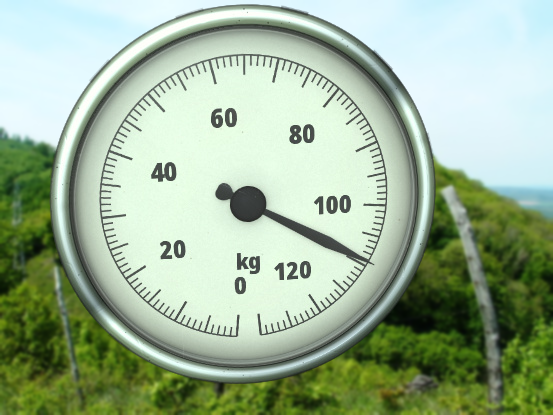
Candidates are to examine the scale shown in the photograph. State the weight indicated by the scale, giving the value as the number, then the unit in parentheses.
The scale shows 109 (kg)
